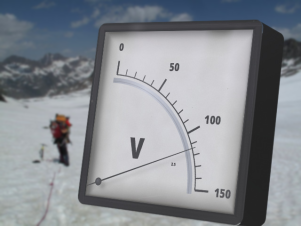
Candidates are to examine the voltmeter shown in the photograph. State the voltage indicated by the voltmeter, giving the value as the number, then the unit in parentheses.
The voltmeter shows 115 (V)
